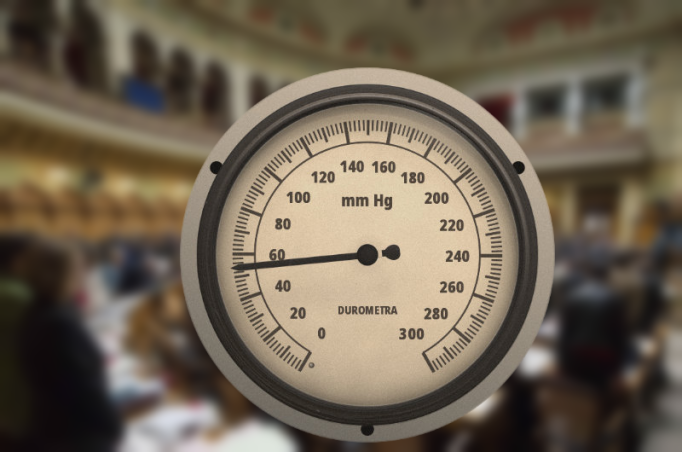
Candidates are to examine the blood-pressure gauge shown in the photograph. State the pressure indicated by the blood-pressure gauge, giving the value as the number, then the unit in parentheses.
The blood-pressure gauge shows 54 (mmHg)
